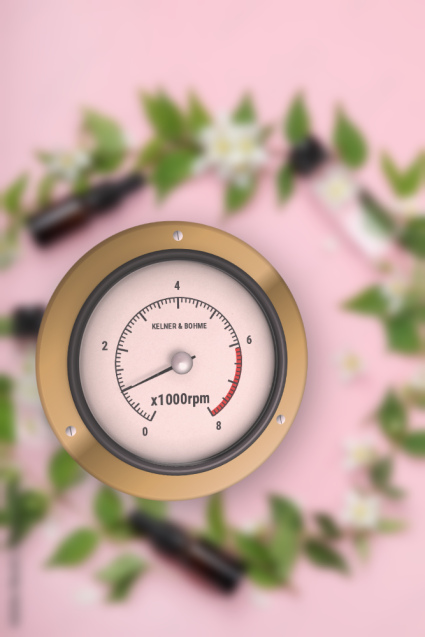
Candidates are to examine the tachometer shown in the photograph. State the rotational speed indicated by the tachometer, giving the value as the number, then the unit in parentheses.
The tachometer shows 1000 (rpm)
